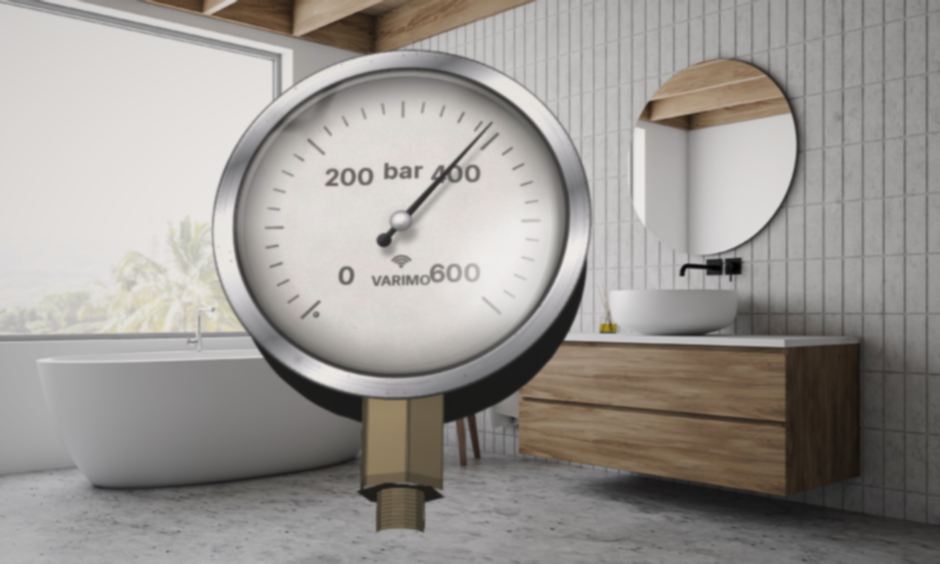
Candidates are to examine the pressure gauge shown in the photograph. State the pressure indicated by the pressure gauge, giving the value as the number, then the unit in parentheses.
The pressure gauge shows 390 (bar)
